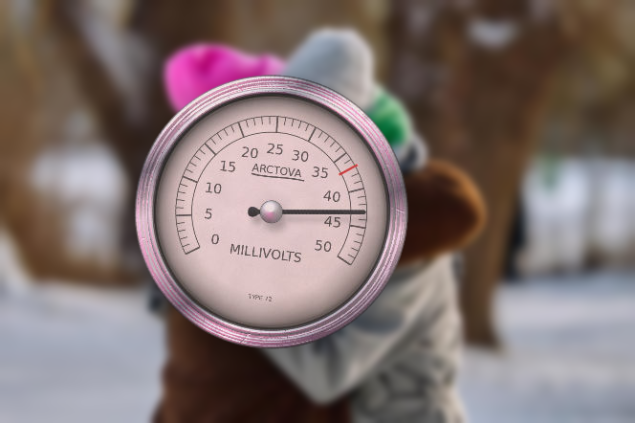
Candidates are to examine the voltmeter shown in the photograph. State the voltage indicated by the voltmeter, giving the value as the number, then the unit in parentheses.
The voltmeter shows 43 (mV)
